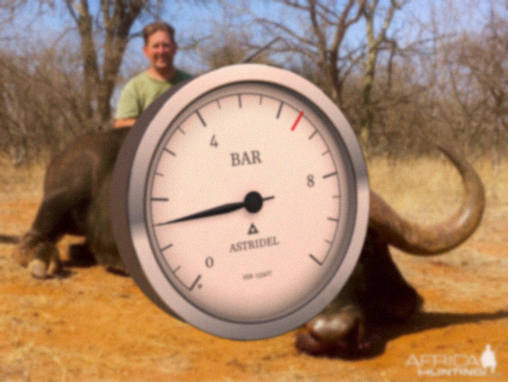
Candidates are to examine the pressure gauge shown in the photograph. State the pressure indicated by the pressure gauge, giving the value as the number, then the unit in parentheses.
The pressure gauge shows 1.5 (bar)
